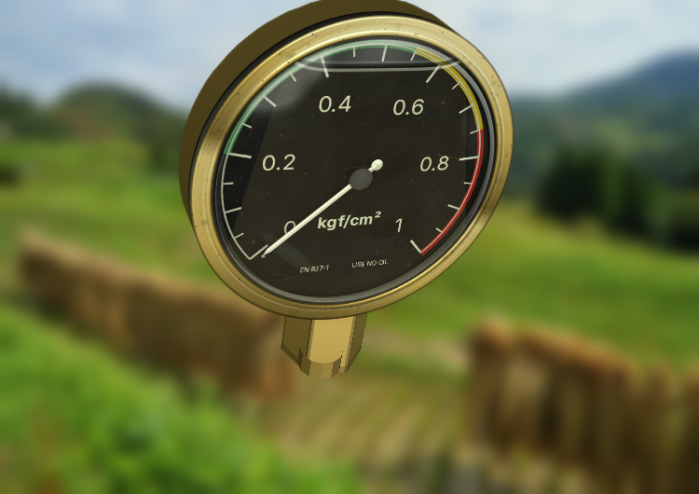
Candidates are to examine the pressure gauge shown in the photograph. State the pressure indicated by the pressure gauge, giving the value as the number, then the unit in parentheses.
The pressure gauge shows 0 (kg/cm²)
